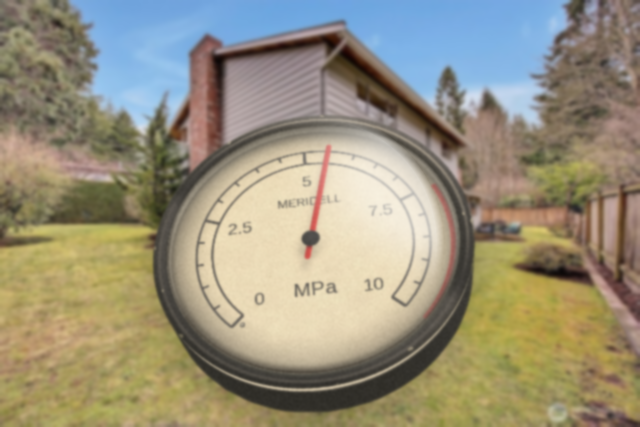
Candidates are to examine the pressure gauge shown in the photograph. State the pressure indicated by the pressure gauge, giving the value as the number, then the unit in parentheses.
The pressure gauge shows 5.5 (MPa)
